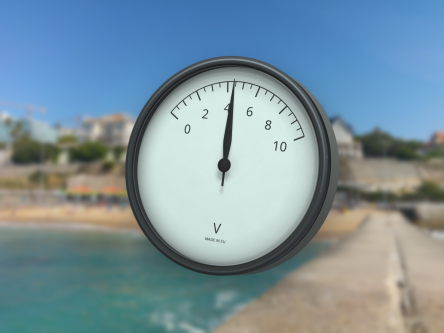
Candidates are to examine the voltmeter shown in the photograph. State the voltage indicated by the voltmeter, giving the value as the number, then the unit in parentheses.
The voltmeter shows 4.5 (V)
